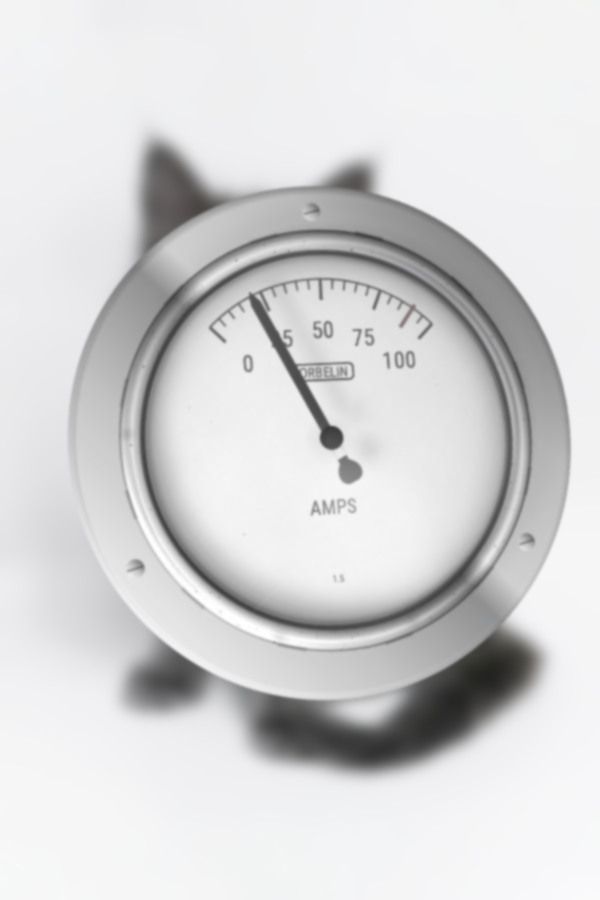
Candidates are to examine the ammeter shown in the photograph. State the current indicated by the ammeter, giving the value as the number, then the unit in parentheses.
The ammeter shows 20 (A)
